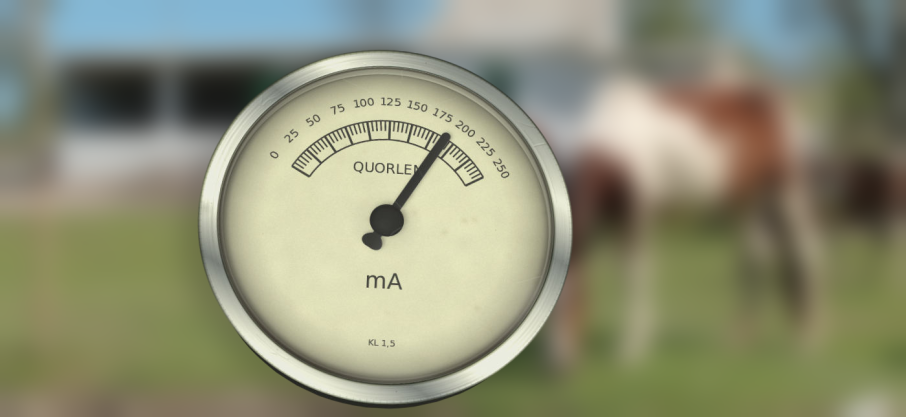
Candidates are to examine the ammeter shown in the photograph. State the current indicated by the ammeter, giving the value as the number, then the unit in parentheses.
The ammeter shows 190 (mA)
